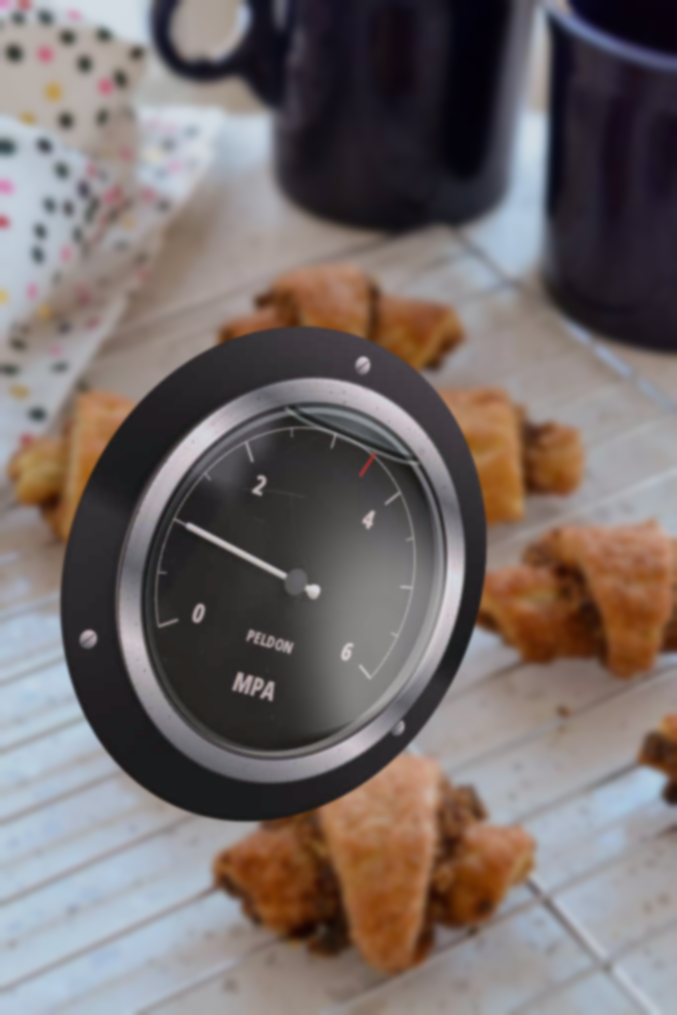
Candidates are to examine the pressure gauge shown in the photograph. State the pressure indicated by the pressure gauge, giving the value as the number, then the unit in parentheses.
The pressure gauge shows 1 (MPa)
